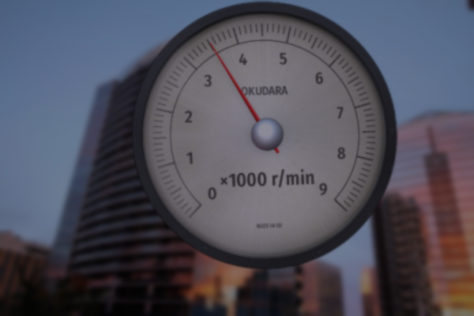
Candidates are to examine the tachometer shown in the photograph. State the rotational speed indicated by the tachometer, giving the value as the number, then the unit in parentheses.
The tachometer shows 3500 (rpm)
